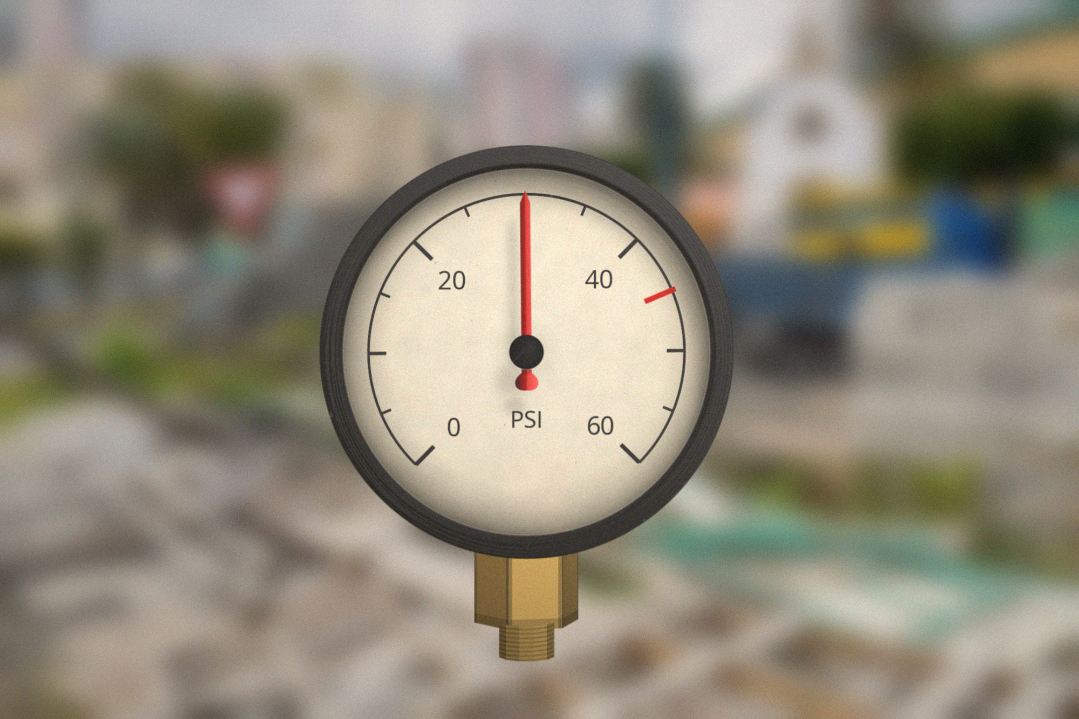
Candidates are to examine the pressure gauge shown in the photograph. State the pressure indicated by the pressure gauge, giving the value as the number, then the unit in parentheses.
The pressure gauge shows 30 (psi)
